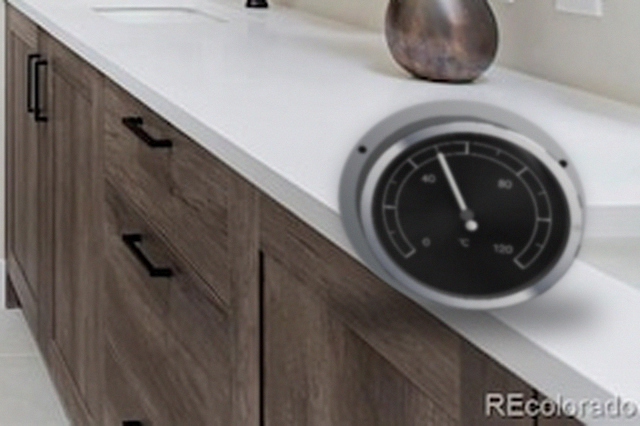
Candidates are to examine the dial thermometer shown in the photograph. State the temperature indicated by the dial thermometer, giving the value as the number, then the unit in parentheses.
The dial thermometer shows 50 (°C)
